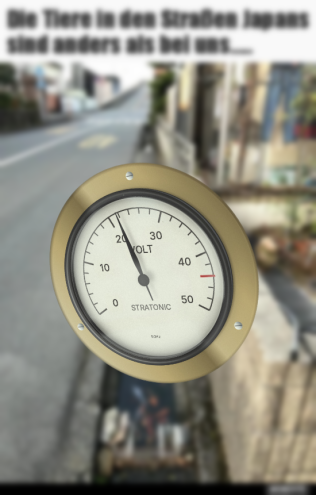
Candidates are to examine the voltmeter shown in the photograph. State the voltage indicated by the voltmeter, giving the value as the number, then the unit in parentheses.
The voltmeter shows 22 (V)
